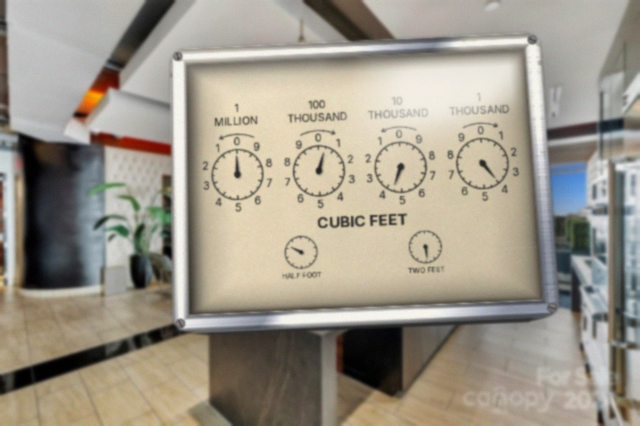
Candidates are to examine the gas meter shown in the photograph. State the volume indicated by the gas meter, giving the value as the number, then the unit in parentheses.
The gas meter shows 4400 (ft³)
